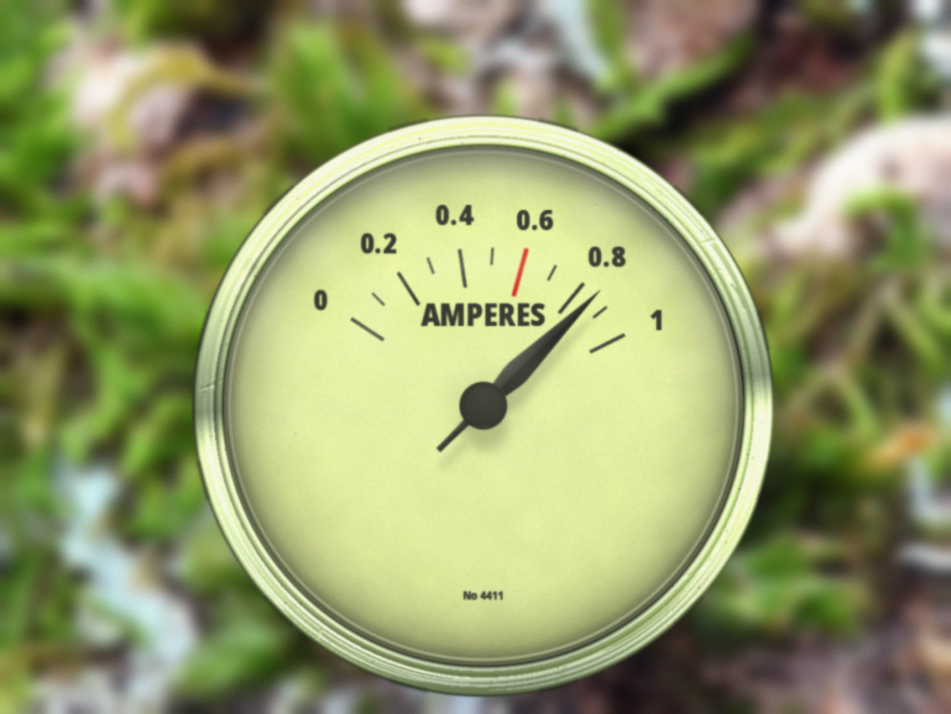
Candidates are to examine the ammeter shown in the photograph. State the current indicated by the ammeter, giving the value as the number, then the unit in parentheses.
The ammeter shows 0.85 (A)
